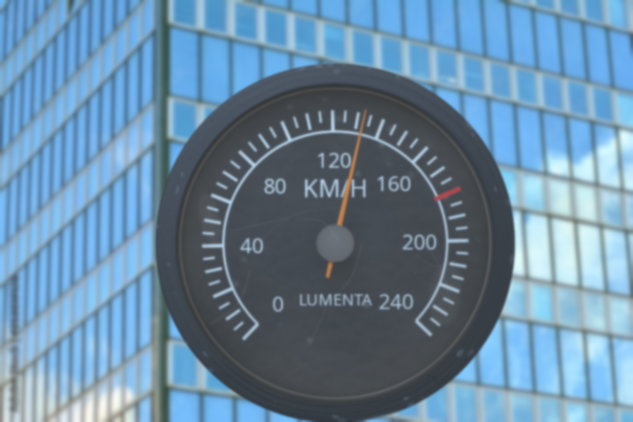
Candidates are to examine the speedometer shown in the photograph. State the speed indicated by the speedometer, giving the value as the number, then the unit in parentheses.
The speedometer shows 132.5 (km/h)
